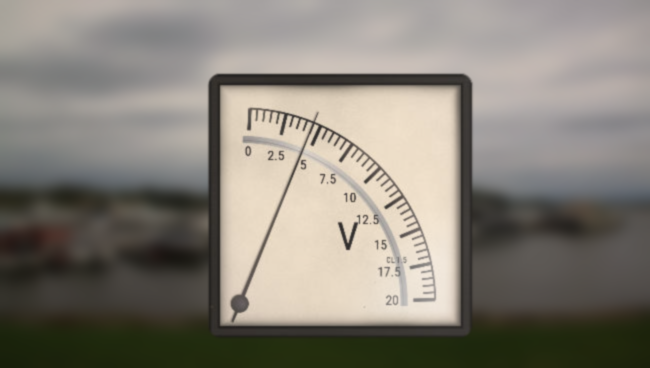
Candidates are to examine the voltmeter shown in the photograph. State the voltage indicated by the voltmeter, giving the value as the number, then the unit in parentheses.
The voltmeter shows 4.5 (V)
